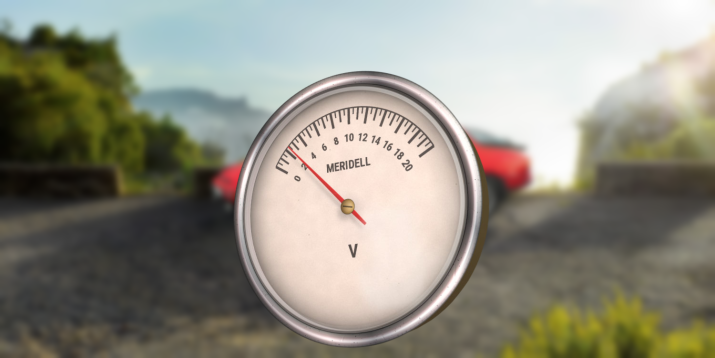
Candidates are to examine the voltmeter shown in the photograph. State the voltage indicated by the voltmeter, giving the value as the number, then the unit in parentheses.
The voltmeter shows 2.5 (V)
